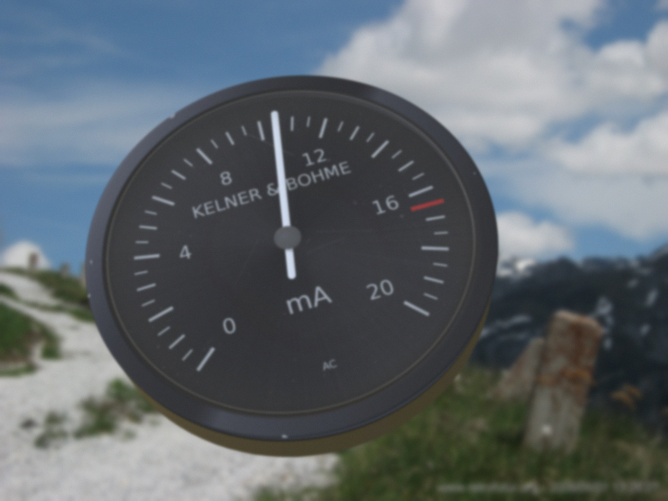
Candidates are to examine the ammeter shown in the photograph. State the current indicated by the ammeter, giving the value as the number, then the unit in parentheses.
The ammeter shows 10.5 (mA)
